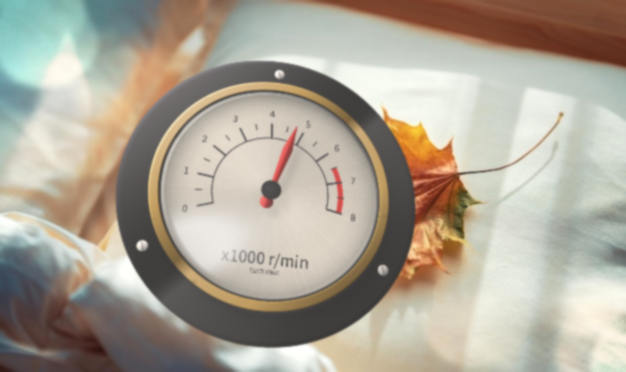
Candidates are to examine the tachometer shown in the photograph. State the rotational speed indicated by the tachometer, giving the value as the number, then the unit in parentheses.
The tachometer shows 4750 (rpm)
